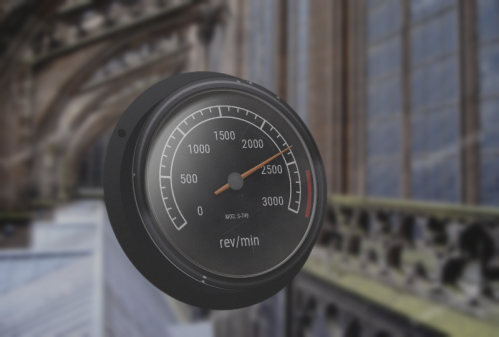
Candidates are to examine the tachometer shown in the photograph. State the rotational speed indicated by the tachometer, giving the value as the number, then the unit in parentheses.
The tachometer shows 2350 (rpm)
